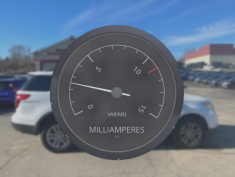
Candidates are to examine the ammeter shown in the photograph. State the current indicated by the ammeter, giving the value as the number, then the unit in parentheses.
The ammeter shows 2.5 (mA)
